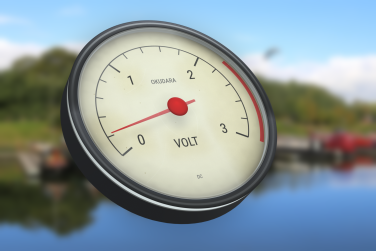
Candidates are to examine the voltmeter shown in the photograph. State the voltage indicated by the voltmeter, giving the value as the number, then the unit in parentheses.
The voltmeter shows 0.2 (V)
